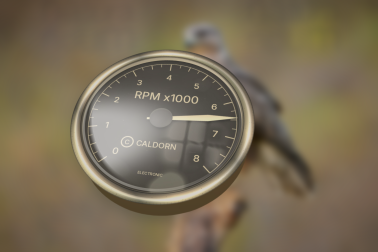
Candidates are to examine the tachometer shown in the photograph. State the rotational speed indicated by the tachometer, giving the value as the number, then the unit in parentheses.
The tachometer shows 6500 (rpm)
